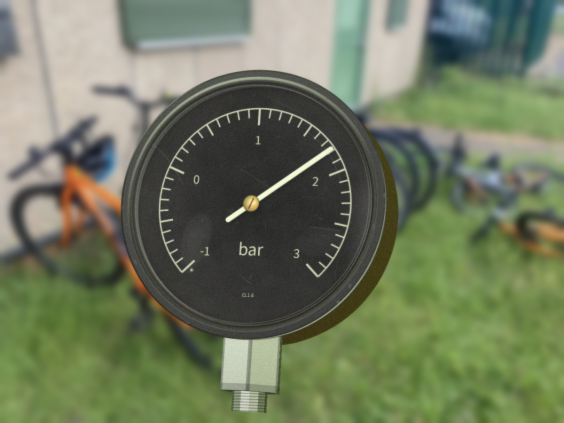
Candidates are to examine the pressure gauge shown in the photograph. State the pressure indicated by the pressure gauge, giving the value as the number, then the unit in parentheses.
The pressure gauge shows 1.8 (bar)
